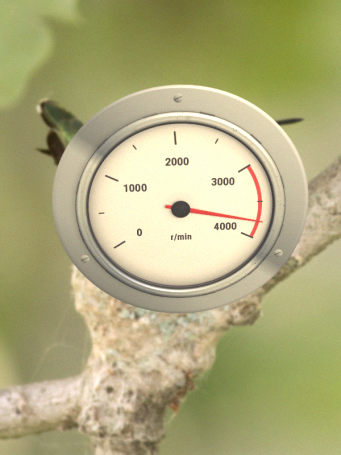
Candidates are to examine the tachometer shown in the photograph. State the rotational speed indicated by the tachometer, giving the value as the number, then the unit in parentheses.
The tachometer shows 3750 (rpm)
